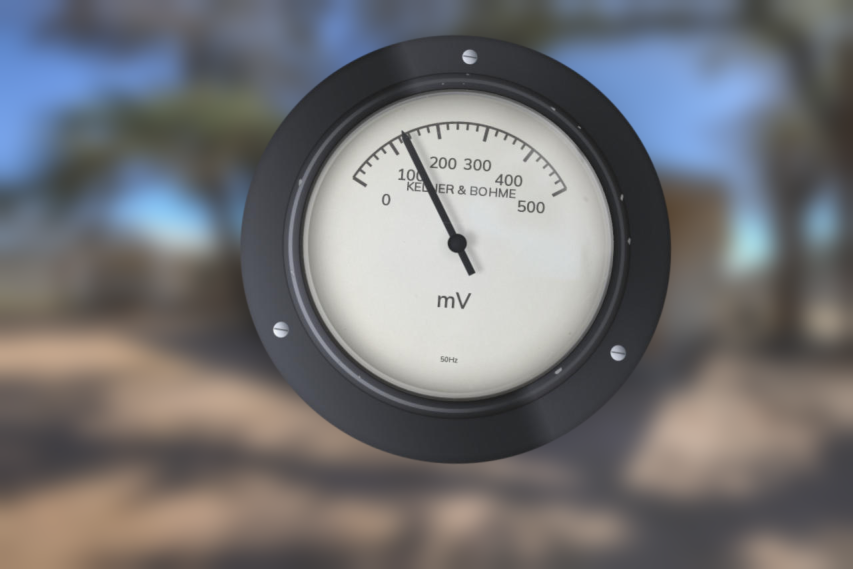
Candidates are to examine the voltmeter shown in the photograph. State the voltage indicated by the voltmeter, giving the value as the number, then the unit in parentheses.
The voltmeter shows 130 (mV)
